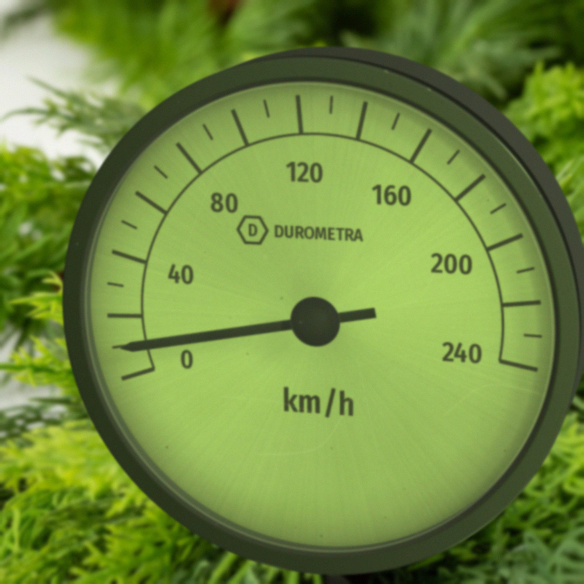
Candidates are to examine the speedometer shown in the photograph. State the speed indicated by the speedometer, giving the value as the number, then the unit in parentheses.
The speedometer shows 10 (km/h)
